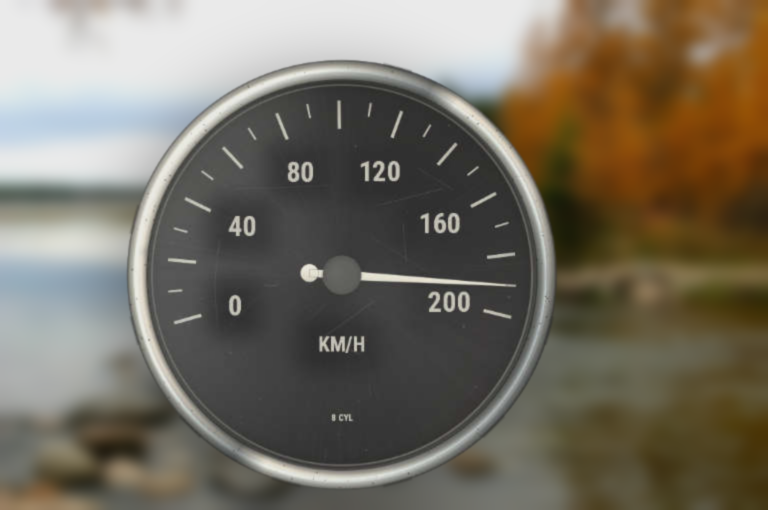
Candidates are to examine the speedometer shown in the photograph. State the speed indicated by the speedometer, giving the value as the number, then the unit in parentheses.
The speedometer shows 190 (km/h)
